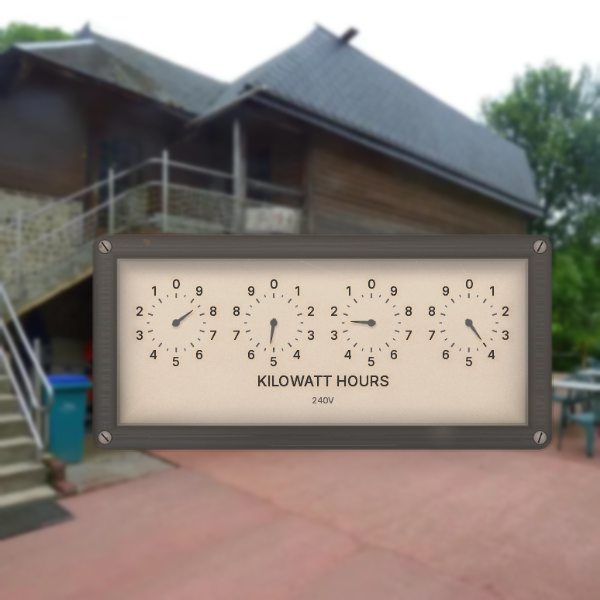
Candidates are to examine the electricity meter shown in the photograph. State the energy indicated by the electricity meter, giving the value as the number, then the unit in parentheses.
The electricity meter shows 8524 (kWh)
